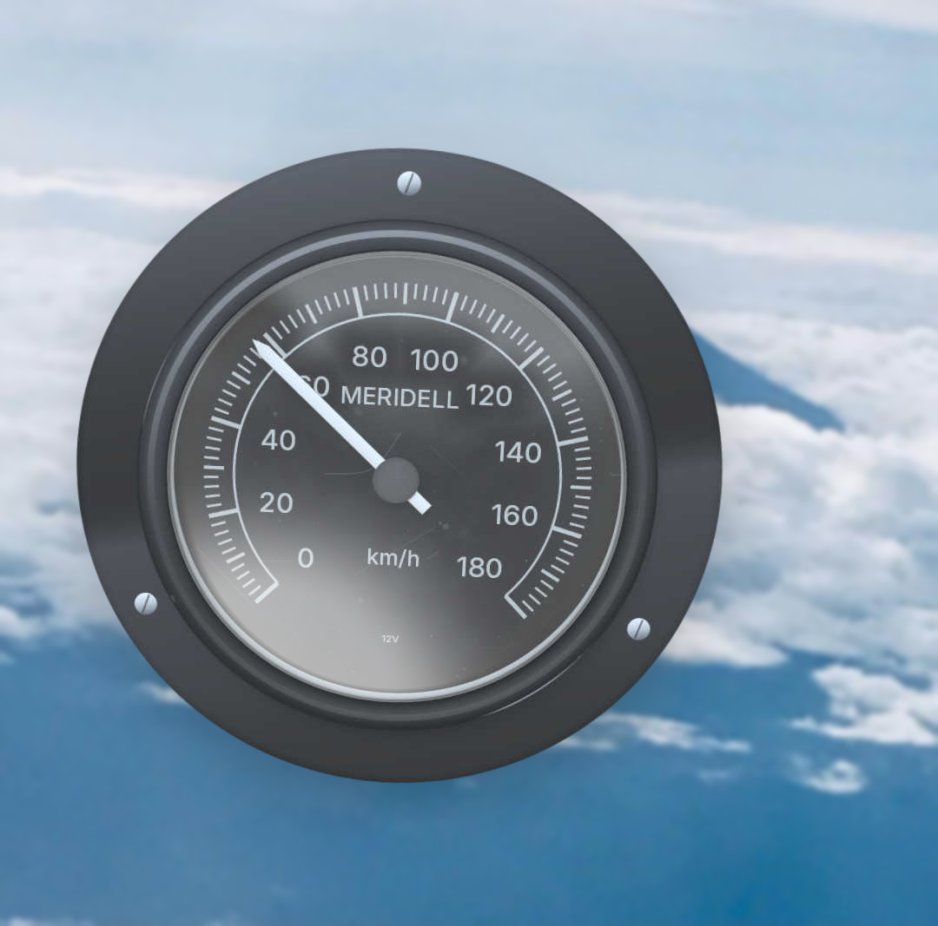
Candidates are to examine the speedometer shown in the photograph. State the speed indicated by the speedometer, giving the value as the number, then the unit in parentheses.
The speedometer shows 58 (km/h)
